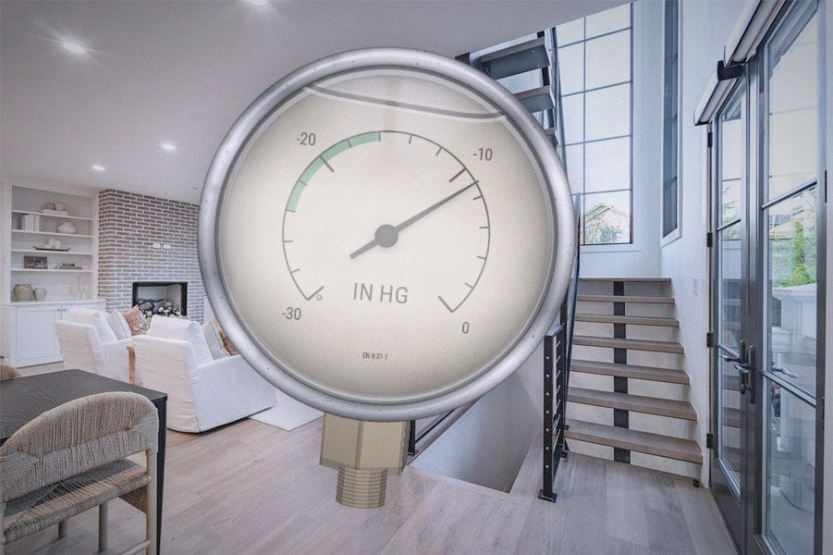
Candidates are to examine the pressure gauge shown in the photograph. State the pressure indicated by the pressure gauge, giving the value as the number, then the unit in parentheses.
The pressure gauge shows -9 (inHg)
